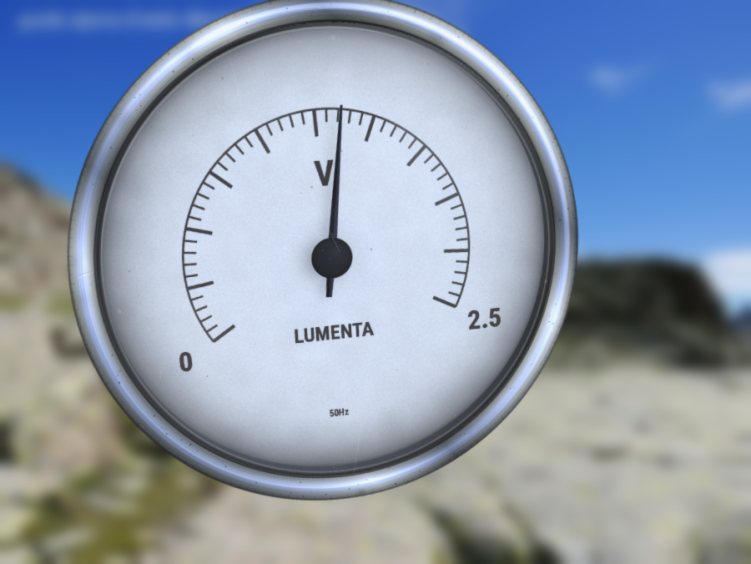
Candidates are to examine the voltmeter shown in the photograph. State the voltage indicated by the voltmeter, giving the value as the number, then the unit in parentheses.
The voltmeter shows 1.35 (V)
